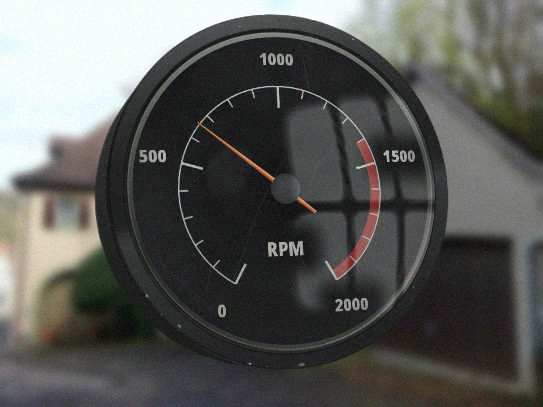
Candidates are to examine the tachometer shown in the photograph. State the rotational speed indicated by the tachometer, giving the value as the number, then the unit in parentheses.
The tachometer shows 650 (rpm)
